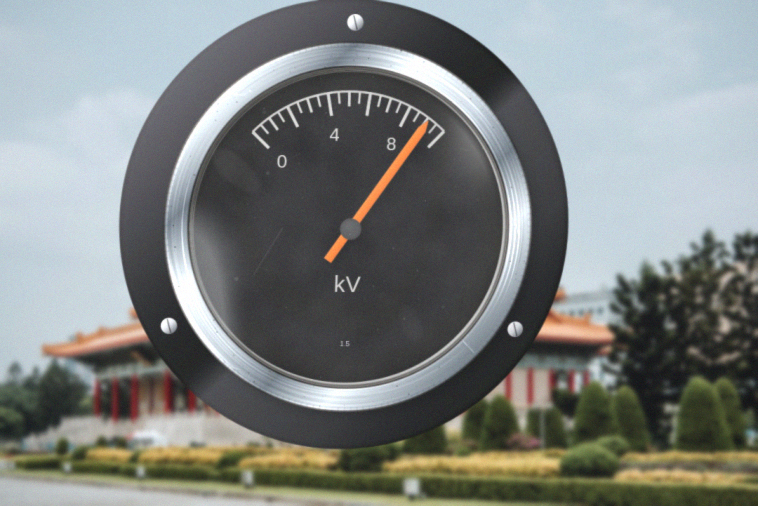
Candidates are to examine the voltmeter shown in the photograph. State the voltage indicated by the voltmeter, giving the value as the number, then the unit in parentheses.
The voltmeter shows 9 (kV)
